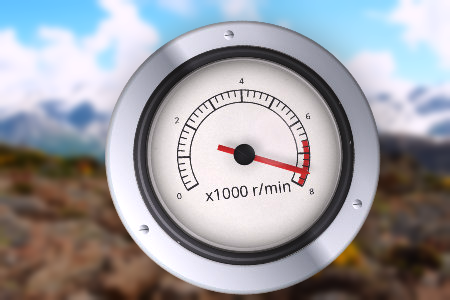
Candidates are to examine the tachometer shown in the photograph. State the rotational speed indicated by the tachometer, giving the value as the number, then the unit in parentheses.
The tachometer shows 7600 (rpm)
